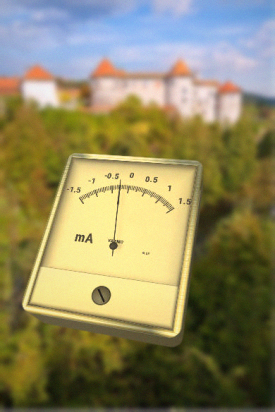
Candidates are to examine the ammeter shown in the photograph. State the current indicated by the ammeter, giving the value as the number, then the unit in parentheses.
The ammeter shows -0.25 (mA)
